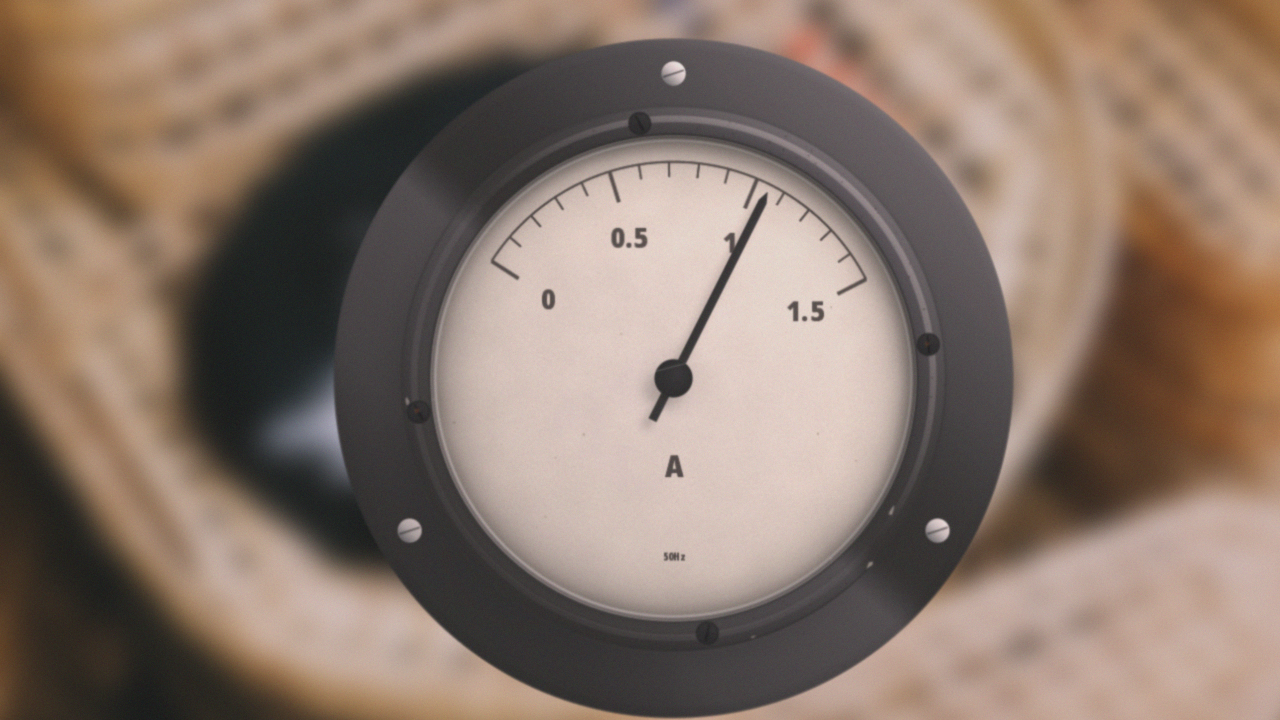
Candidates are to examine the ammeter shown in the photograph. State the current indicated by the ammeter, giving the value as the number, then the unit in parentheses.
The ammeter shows 1.05 (A)
